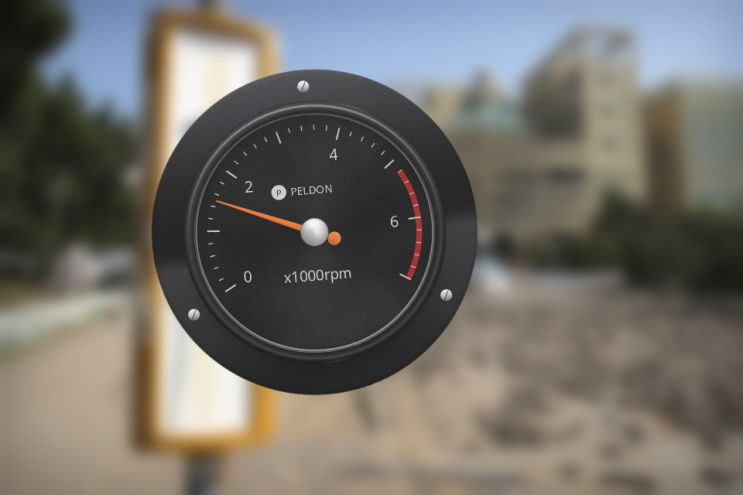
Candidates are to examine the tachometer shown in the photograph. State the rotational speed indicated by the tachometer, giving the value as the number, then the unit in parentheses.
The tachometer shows 1500 (rpm)
